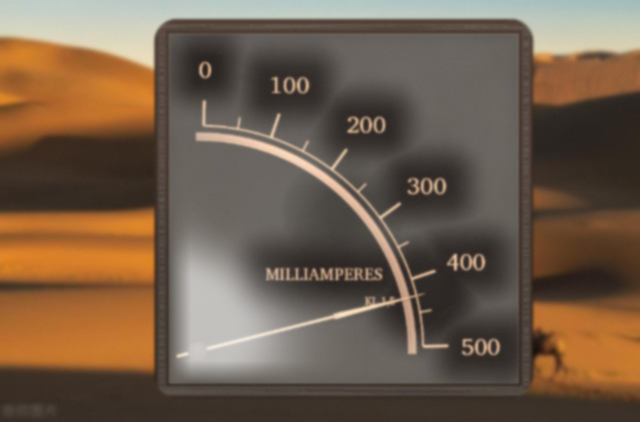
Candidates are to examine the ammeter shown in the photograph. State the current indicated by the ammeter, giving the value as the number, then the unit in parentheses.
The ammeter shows 425 (mA)
